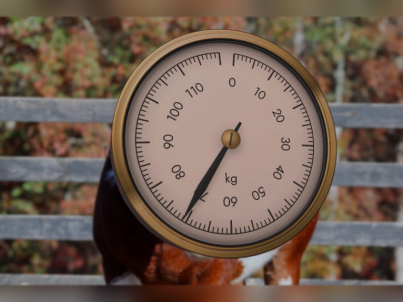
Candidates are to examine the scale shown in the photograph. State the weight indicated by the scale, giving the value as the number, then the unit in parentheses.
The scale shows 71 (kg)
